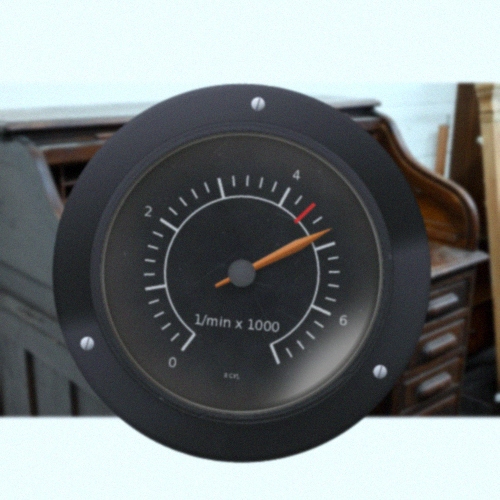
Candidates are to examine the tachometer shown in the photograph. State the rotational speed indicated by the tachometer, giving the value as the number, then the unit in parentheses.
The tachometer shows 4800 (rpm)
